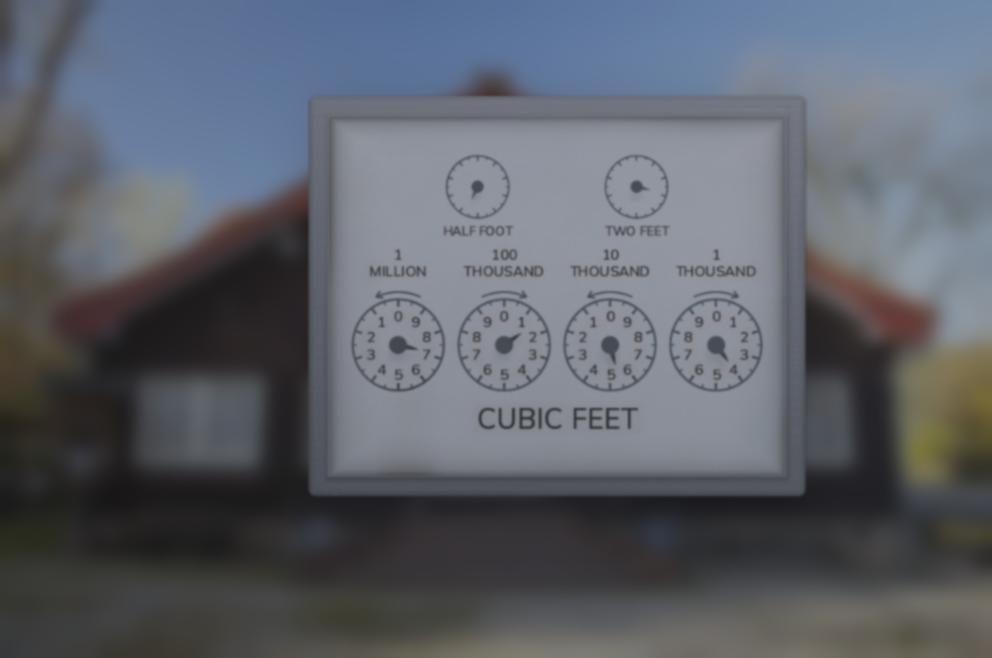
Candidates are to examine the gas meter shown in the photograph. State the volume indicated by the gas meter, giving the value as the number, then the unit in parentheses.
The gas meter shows 715400 (ft³)
